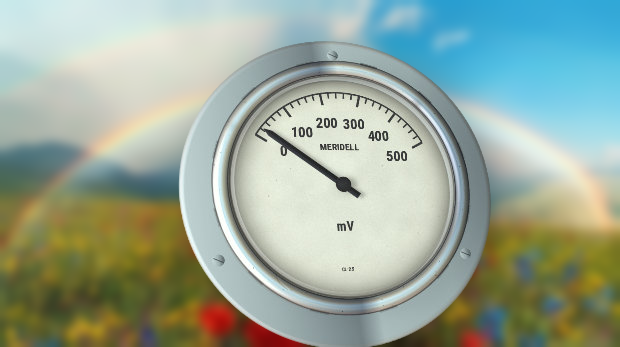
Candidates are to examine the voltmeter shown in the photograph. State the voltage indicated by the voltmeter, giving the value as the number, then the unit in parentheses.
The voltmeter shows 20 (mV)
